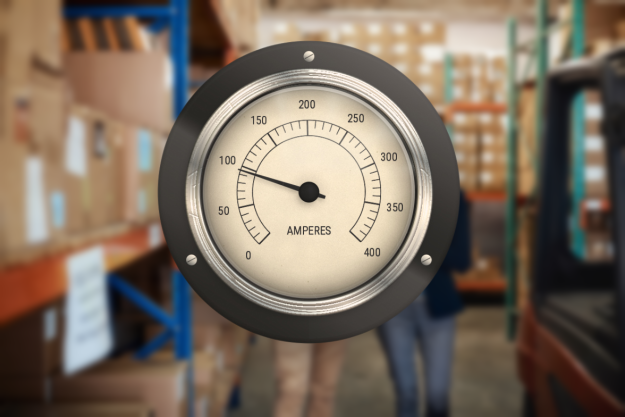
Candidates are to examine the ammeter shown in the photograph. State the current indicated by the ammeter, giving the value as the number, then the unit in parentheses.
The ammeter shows 95 (A)
